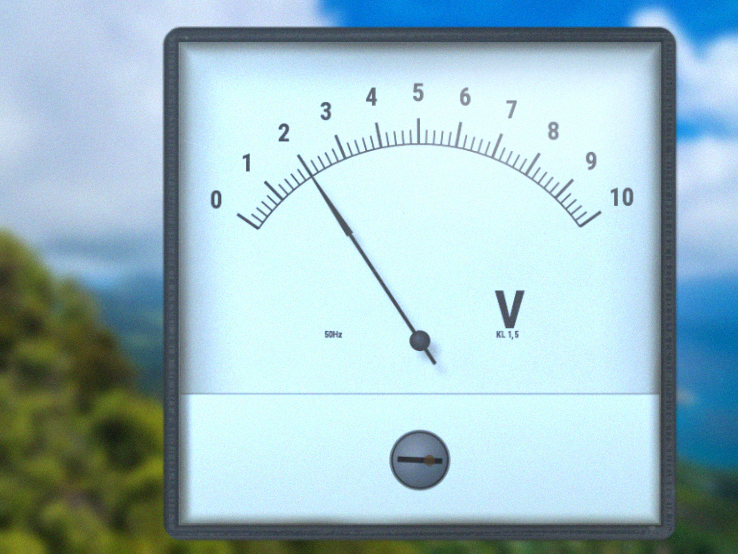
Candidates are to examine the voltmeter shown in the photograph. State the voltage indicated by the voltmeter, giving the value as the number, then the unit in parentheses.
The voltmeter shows 2 (V)
